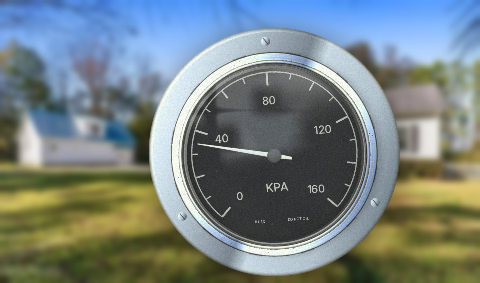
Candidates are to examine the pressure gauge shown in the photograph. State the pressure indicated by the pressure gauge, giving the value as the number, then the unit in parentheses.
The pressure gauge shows 35 (kPa)
